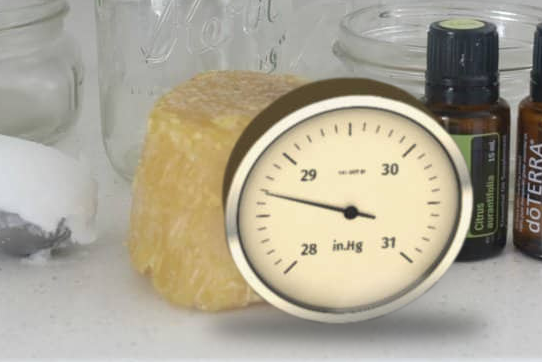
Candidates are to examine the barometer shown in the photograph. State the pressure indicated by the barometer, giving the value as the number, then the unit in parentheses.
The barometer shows 28.7 (inHg)
